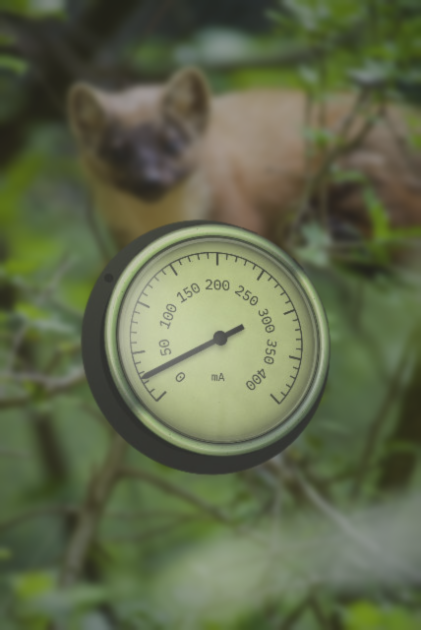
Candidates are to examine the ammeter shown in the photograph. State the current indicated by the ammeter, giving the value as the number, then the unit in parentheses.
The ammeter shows 25 (mA)
